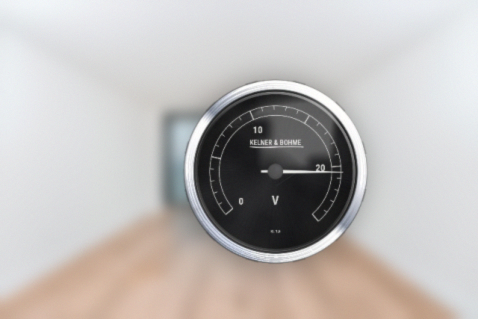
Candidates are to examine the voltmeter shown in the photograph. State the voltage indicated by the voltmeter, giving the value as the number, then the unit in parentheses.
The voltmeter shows 20.5 (V)
